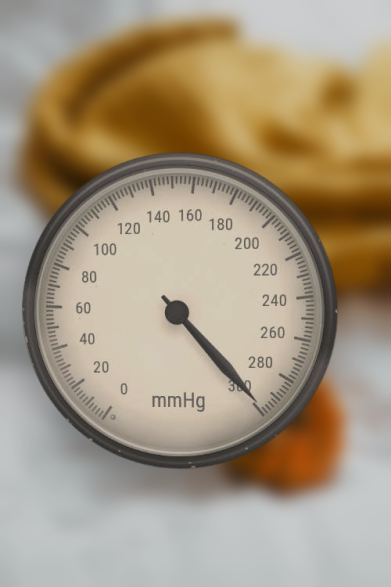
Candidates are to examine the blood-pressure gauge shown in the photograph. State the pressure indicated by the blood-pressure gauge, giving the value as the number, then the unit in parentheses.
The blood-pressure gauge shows 298 (mmHg)
